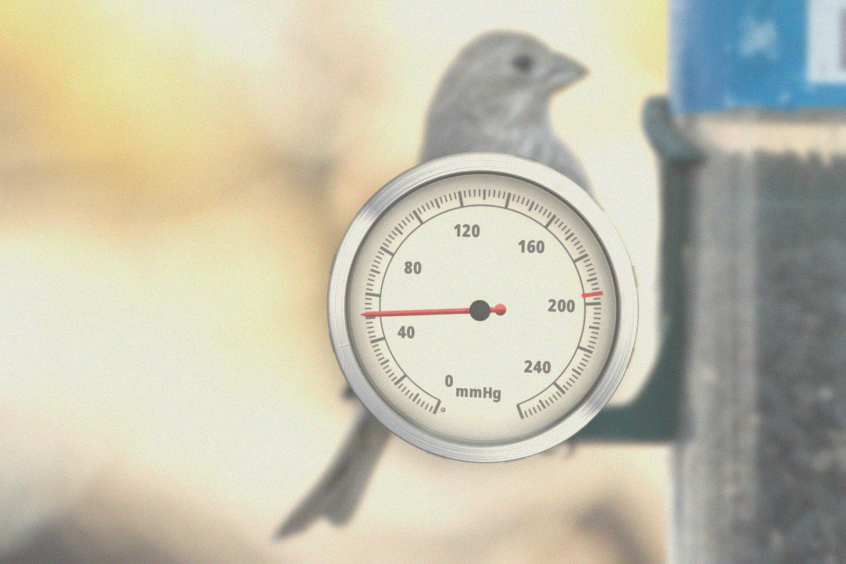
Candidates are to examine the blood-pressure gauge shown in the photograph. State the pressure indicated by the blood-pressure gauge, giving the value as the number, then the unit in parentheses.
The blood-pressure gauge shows 52 (mmHg)
